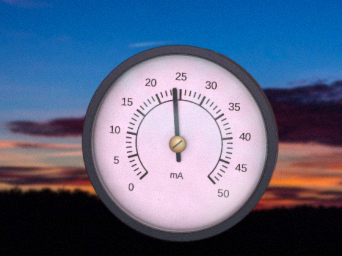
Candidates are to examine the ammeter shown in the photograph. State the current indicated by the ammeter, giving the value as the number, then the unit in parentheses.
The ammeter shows 24 (mA)
